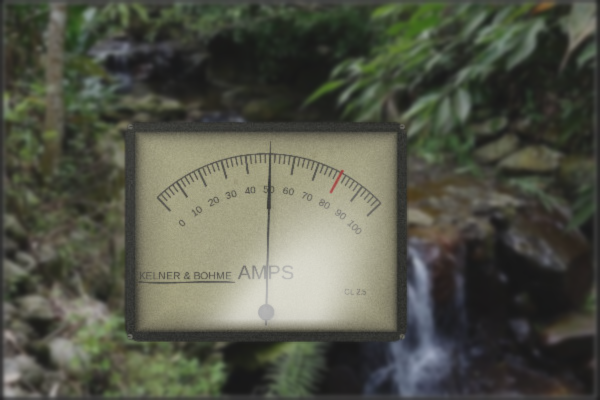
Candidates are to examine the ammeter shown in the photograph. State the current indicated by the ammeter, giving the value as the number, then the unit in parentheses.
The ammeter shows 50 (A)
